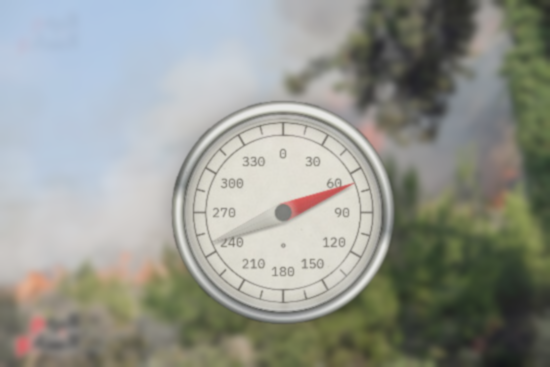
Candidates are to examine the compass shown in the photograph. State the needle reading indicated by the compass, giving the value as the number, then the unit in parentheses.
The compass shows 67.5 (°)
